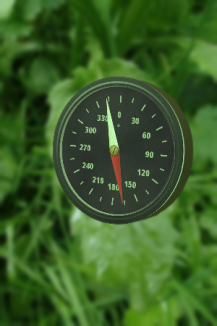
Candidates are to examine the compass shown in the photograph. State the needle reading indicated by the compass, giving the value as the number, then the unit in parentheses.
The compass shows 165 (°)
